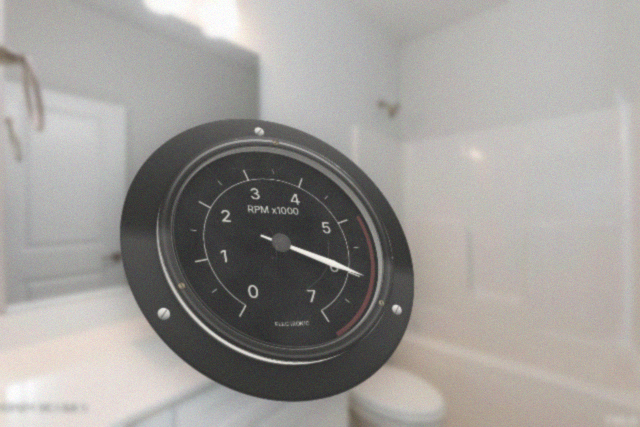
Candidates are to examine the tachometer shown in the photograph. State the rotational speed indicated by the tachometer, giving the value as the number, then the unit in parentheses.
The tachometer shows 6000 (rpm)
